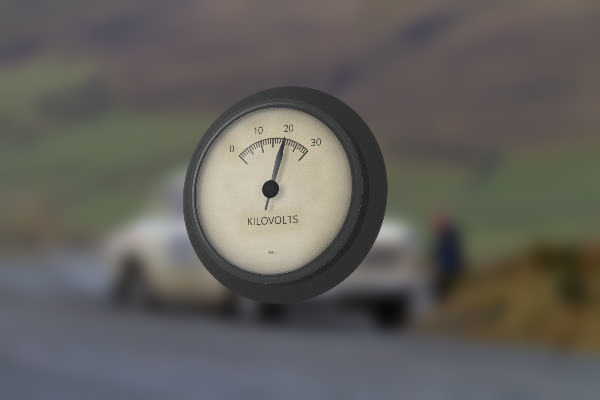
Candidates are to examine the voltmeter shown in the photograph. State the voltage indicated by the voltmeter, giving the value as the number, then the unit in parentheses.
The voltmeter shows 20 (kV)
